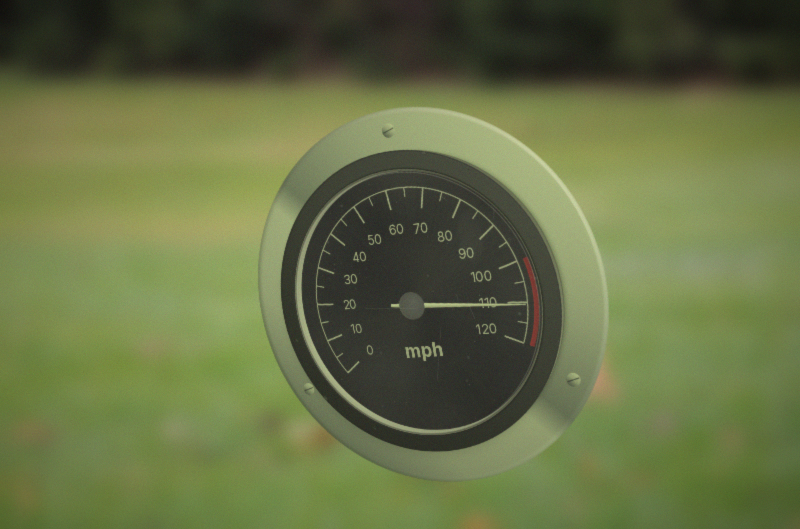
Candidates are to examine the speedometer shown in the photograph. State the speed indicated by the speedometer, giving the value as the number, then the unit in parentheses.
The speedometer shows 110 (mph)
